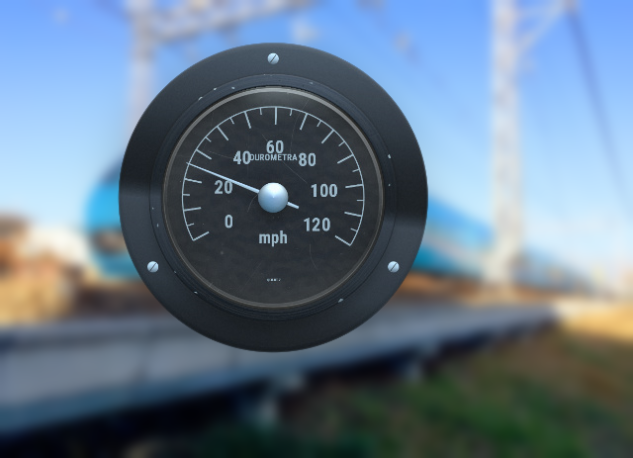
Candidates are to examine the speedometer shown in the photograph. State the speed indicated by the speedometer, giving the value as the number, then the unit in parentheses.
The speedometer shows 25 (mph)
